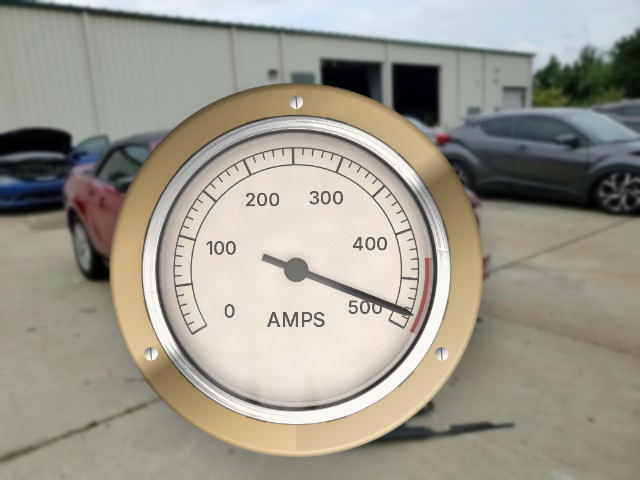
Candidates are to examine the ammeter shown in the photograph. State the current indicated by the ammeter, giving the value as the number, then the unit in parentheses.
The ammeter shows 485 (A)
